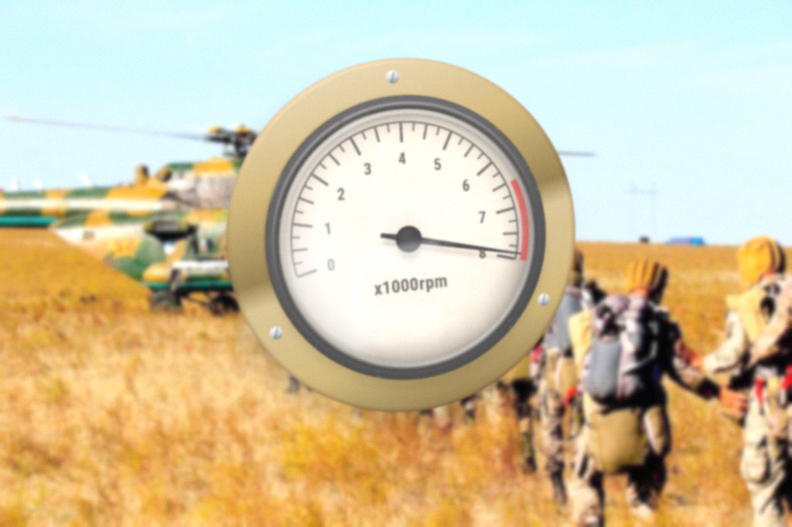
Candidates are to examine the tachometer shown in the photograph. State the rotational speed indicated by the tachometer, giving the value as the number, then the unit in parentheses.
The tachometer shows 7875 (rpm)
